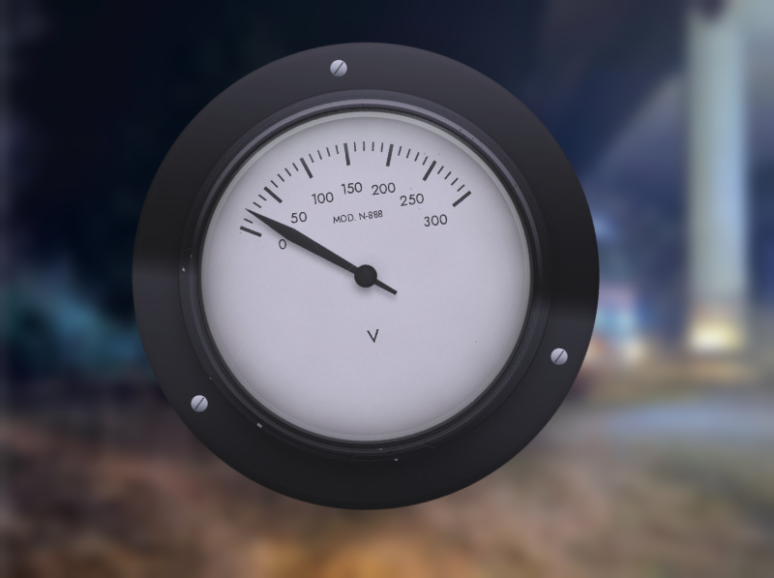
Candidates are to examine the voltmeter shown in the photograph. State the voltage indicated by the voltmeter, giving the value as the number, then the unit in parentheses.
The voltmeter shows 20 (V)
